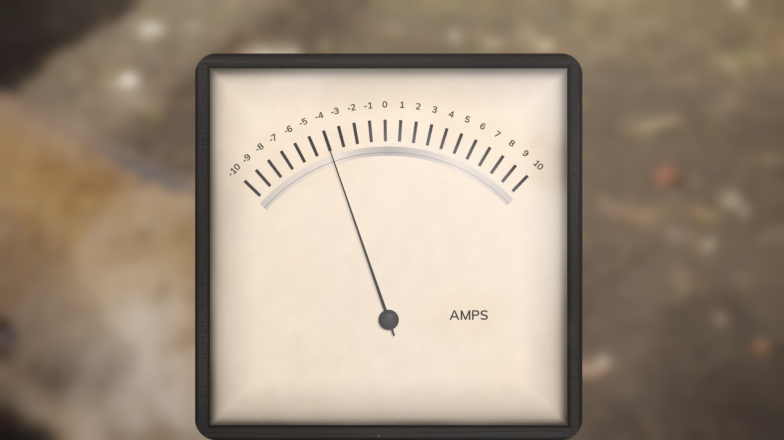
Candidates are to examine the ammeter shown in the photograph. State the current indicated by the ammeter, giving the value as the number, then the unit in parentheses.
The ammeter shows -4 (A)
